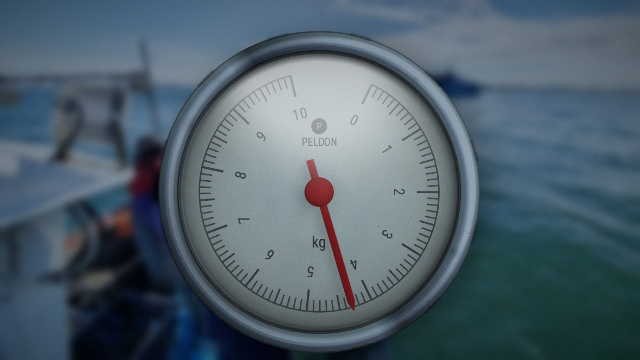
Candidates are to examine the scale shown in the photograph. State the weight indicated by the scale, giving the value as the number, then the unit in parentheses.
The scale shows 4.3 (kg)
